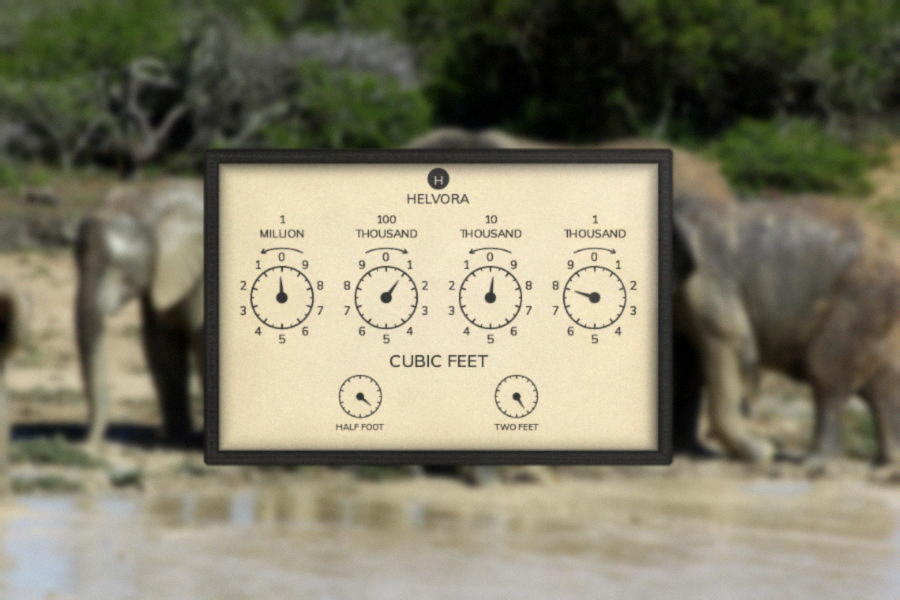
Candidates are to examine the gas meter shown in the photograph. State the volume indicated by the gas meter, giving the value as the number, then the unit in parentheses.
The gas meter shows 9800 (ft³)
